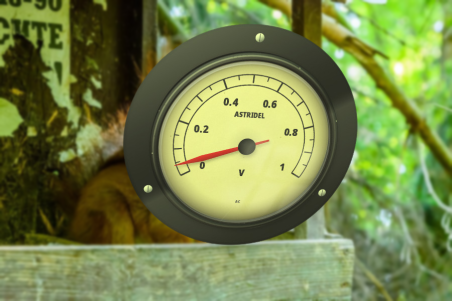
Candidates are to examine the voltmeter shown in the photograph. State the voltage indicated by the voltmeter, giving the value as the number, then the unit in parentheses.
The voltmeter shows 0.05 (V)
